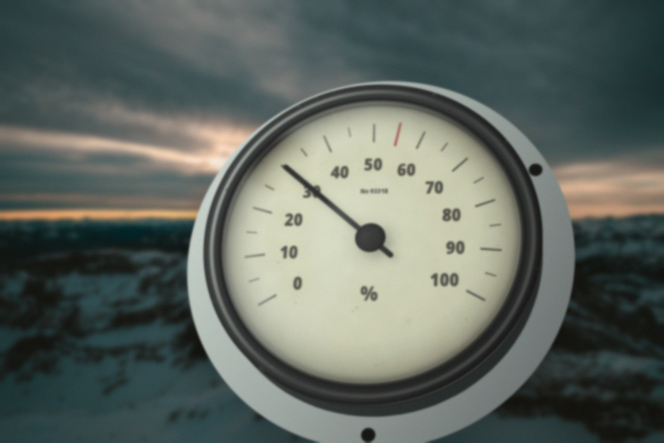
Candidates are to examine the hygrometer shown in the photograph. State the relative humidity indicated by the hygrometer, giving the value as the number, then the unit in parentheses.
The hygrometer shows 30 (%)
